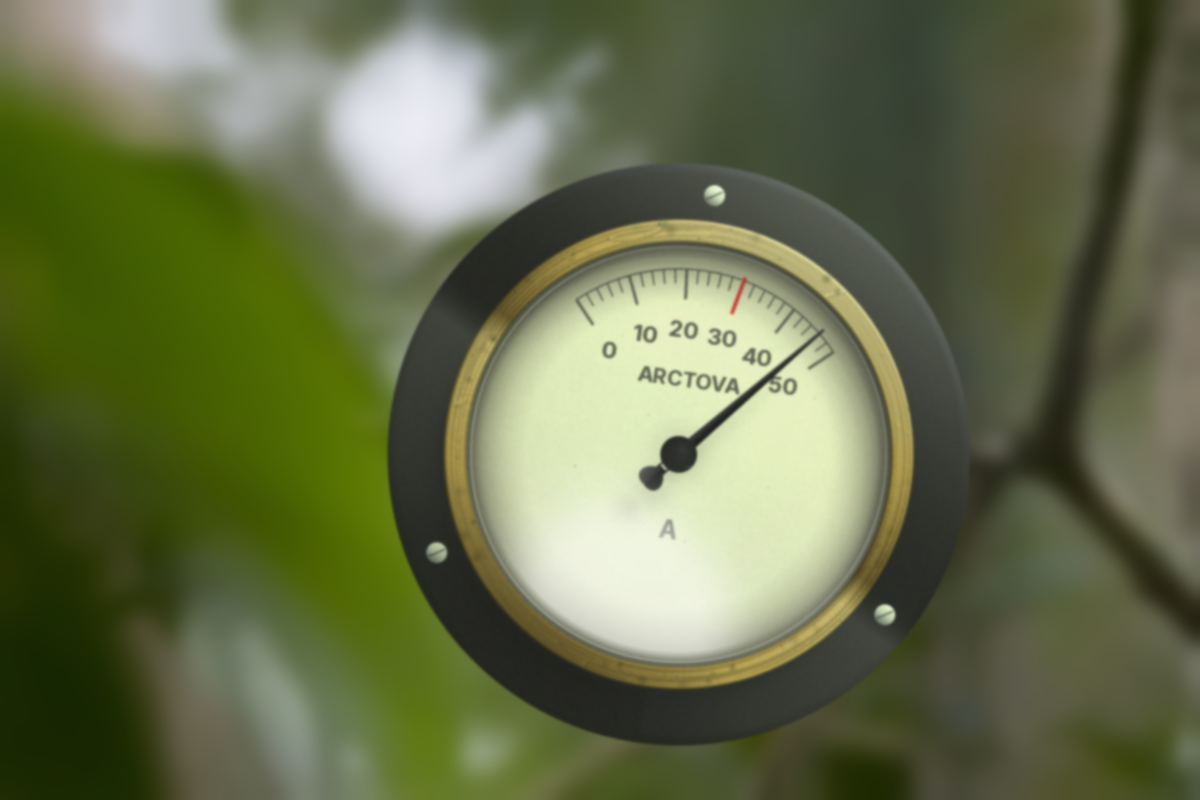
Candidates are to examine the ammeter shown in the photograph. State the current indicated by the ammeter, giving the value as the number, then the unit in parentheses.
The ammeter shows 46 (A)
